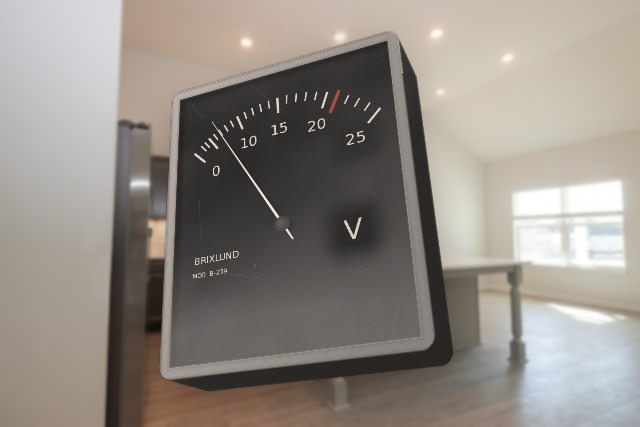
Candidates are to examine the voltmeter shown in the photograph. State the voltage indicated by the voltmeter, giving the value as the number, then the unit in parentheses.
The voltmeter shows 7 (V)
